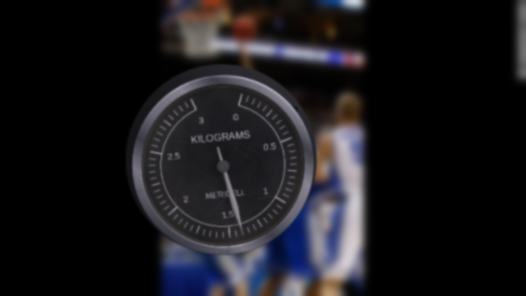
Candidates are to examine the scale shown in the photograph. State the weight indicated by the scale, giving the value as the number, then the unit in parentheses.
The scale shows 1.4 (kg)
